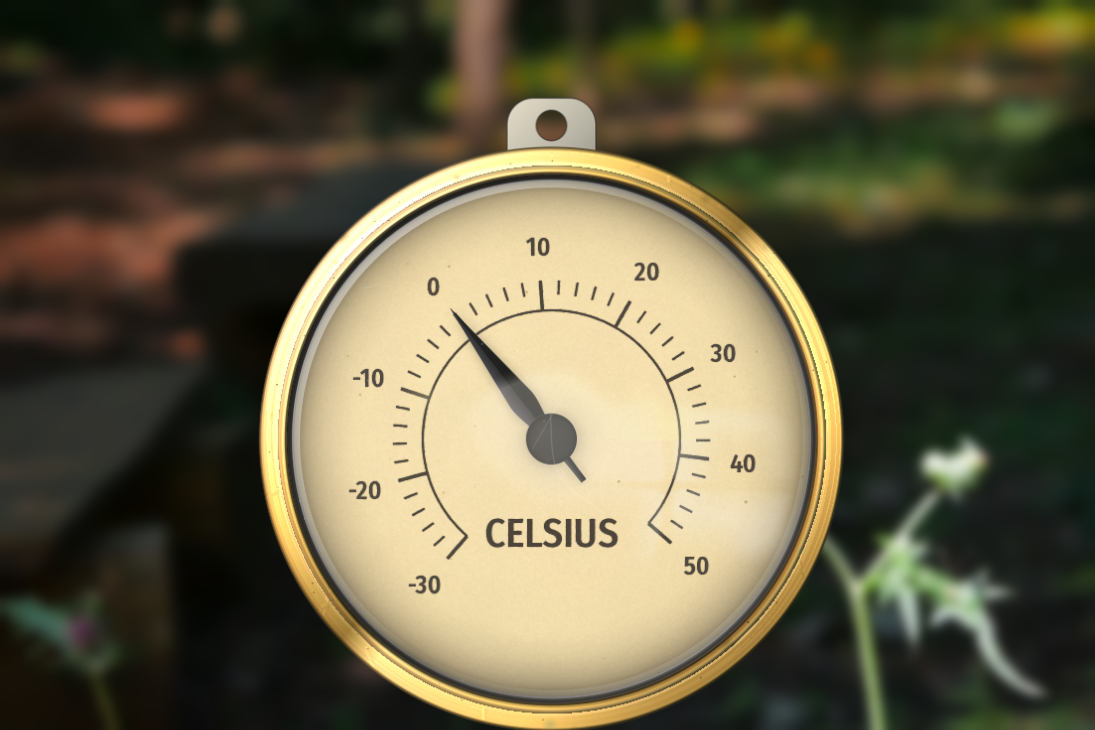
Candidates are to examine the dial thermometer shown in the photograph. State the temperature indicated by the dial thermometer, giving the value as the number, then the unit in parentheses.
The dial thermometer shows 0 (°C)
